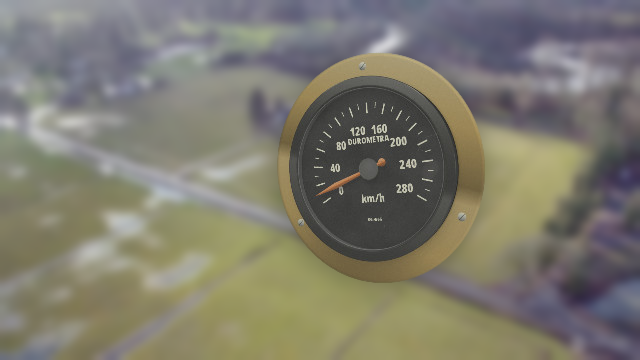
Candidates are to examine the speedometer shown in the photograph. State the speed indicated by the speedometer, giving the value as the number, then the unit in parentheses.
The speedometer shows 10 (km/h)
